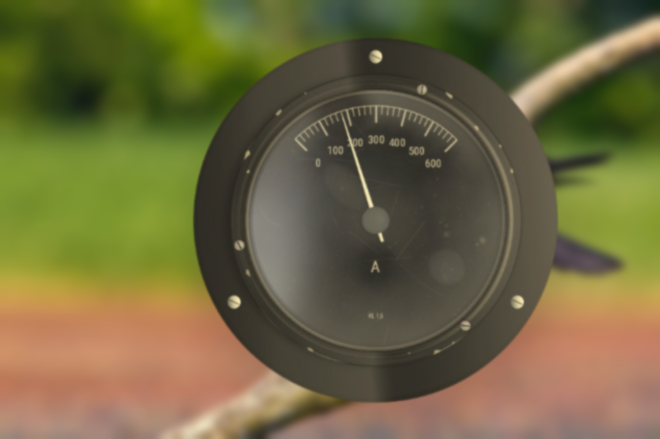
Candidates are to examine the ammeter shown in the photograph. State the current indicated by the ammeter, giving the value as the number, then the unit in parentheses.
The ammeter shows 180 (A)
